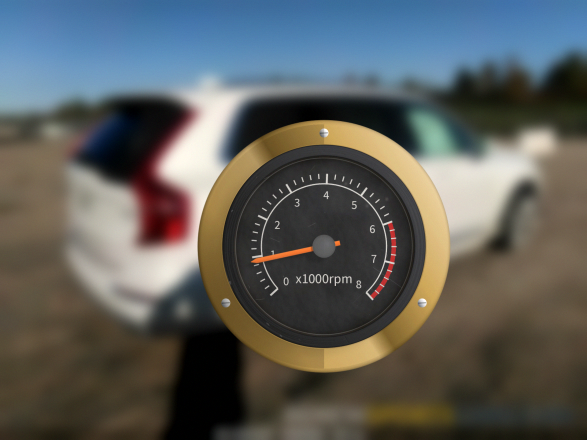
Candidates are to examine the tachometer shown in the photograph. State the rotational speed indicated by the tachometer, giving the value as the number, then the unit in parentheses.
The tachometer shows 900 (rpm)
